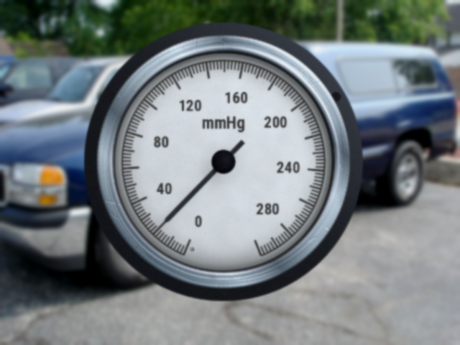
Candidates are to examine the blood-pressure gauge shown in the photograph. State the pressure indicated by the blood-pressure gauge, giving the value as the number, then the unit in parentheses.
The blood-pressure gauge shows 20 (mmHg)
